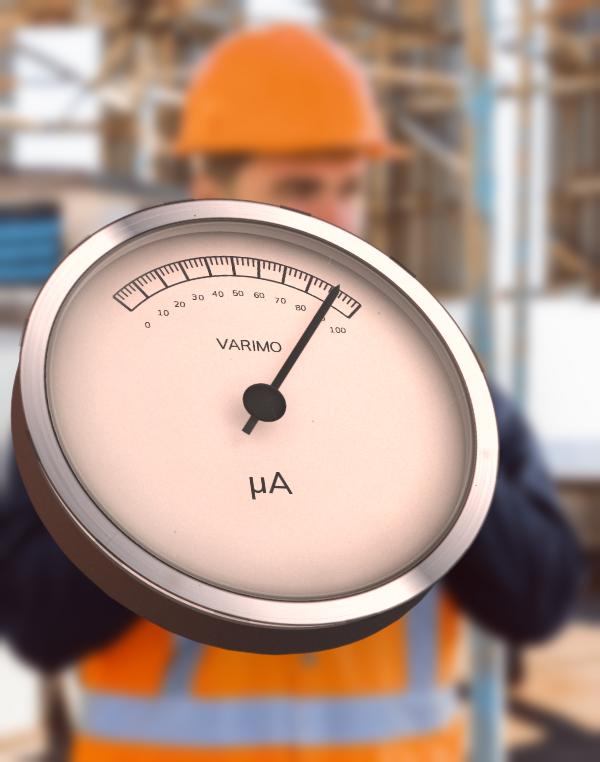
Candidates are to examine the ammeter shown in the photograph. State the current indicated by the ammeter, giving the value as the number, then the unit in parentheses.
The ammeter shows 90 (µA)
